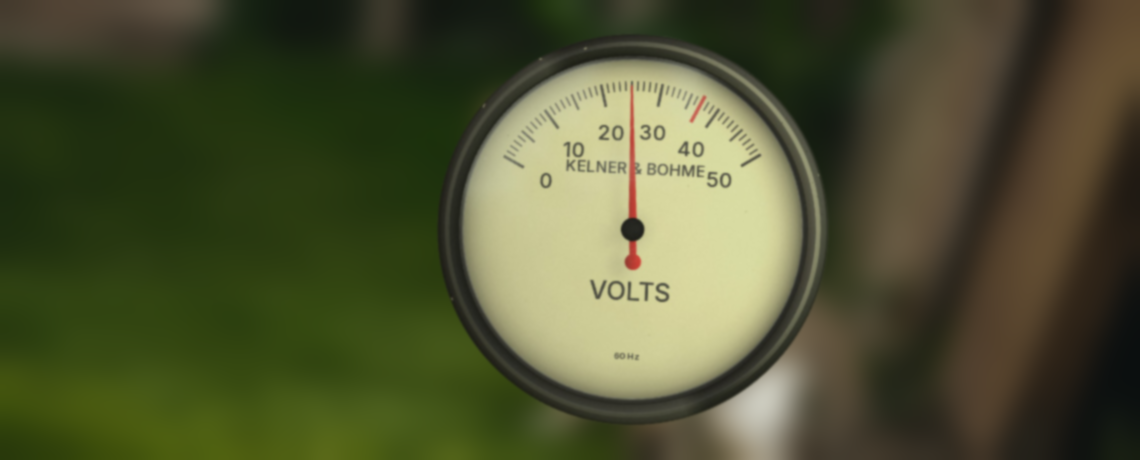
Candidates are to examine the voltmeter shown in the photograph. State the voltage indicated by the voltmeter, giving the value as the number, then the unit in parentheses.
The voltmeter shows 25 (V)
